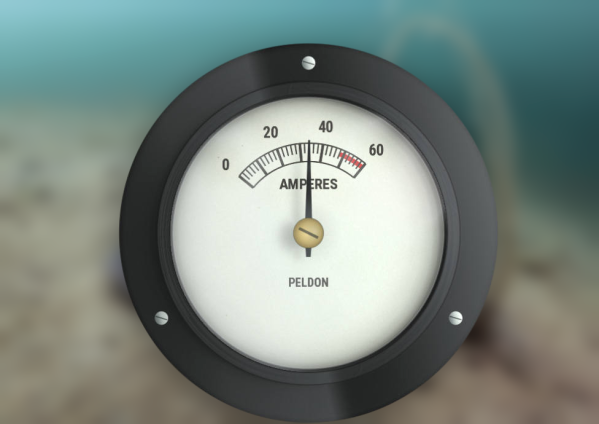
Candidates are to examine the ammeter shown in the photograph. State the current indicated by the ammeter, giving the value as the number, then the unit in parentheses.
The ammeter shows 34 (A)
